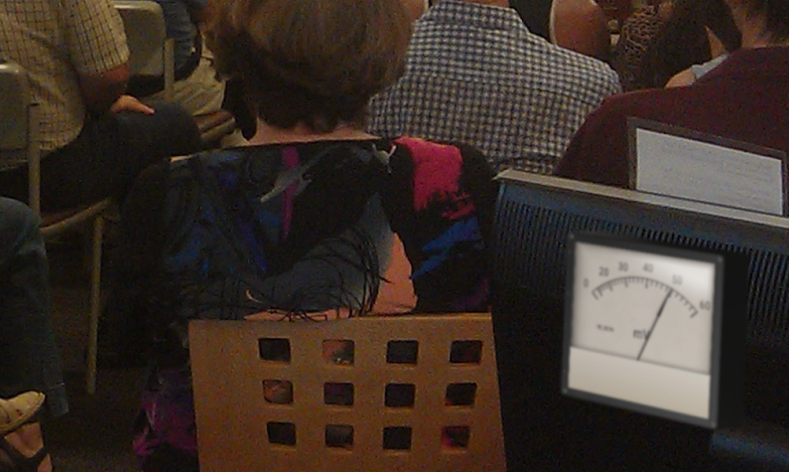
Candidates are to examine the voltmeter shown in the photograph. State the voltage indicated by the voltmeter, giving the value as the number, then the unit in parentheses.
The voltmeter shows 50 (mV)
